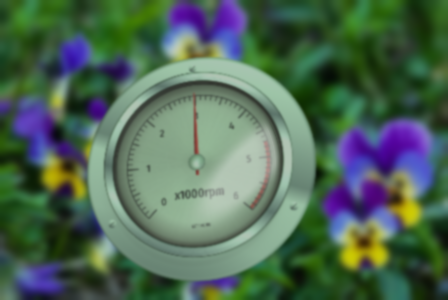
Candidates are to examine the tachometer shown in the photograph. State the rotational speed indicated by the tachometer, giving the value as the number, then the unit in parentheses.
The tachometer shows 3000 (rpm)
